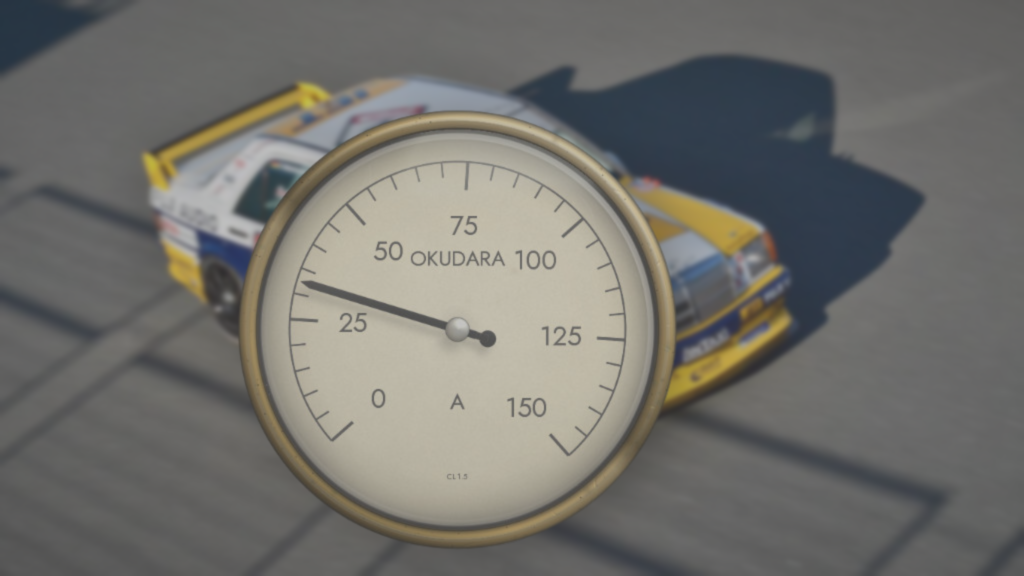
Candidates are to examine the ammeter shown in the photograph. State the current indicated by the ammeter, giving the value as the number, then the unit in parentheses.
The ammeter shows 32.5 (A)
